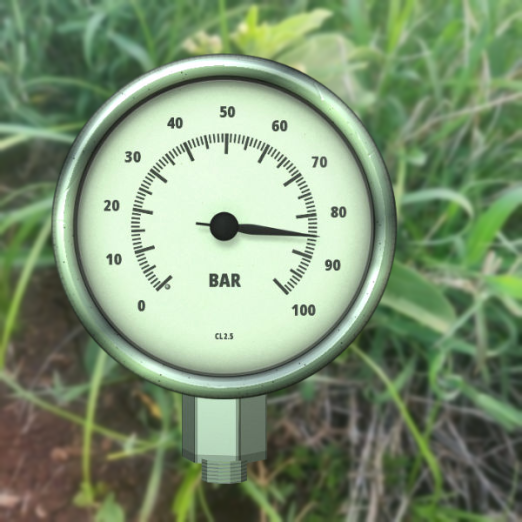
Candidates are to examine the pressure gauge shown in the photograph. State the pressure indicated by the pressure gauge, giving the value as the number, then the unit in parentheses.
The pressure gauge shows 85 (bar)
